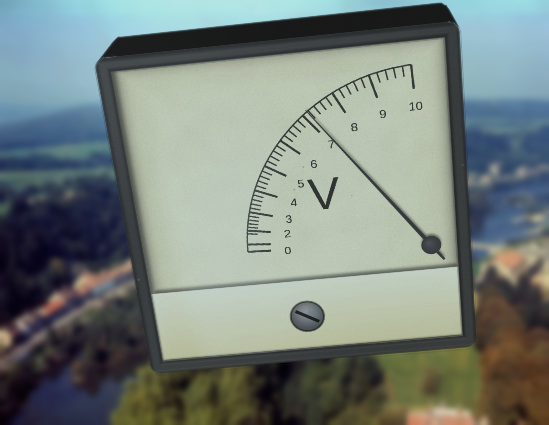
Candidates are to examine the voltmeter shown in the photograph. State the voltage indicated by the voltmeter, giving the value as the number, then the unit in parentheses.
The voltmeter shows 7.2 (V)
